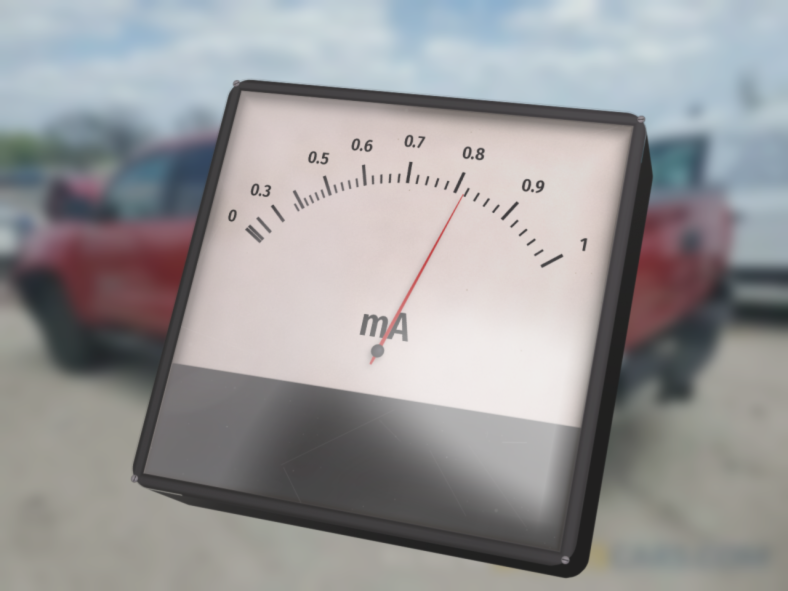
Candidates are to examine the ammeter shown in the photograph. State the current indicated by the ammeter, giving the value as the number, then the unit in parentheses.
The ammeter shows 0.82 (mA)
